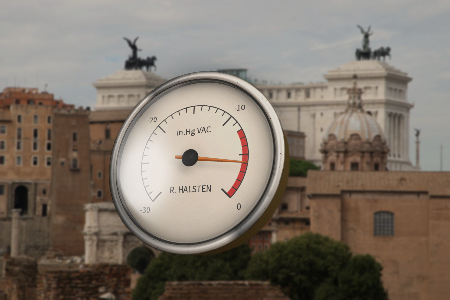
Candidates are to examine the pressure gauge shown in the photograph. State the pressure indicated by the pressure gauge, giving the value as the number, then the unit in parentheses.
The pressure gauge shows -4 (inHg)
